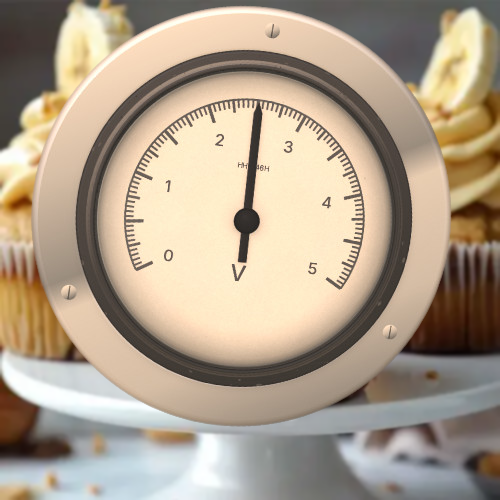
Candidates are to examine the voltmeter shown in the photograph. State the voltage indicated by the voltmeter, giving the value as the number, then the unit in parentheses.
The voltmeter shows 2.5 (V)
